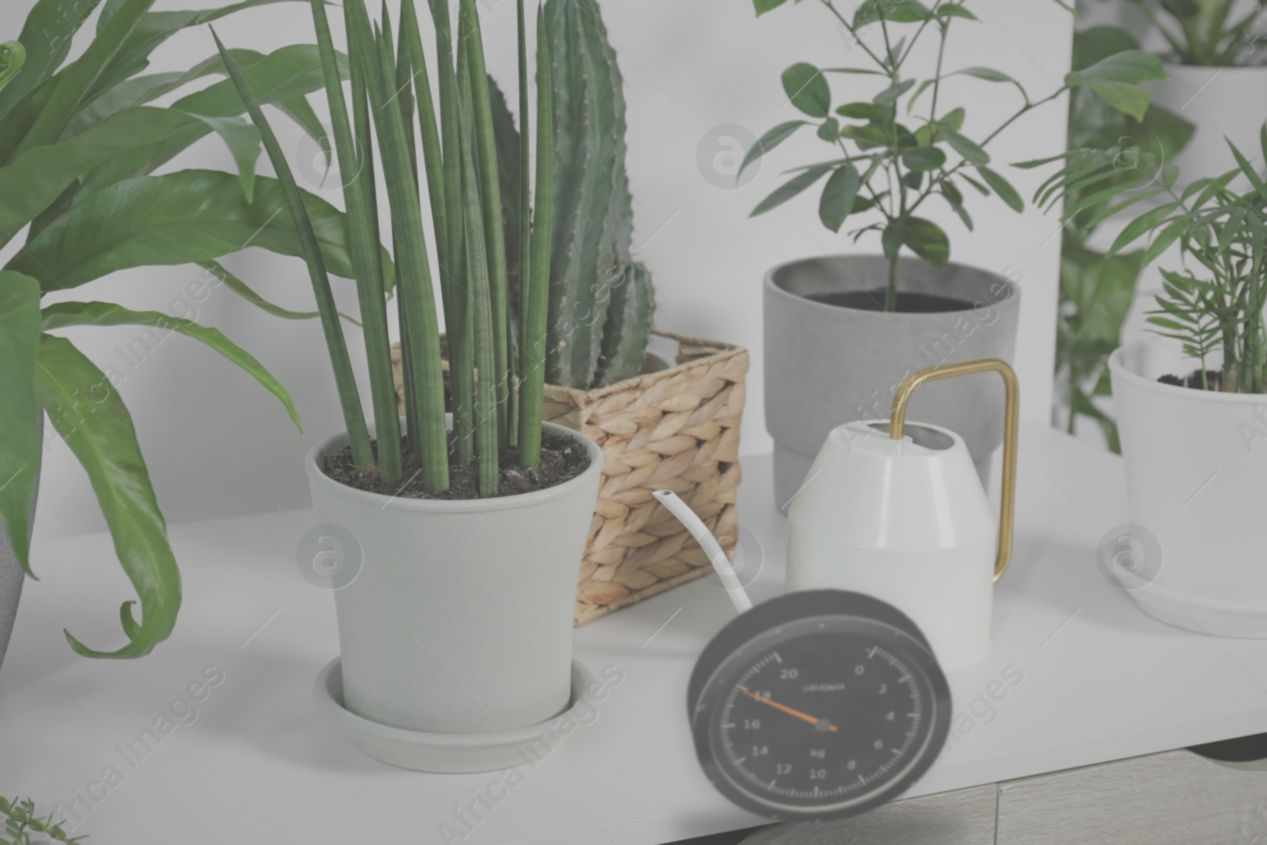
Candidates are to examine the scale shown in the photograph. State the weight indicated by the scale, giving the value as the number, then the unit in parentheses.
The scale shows 18 (kg)
